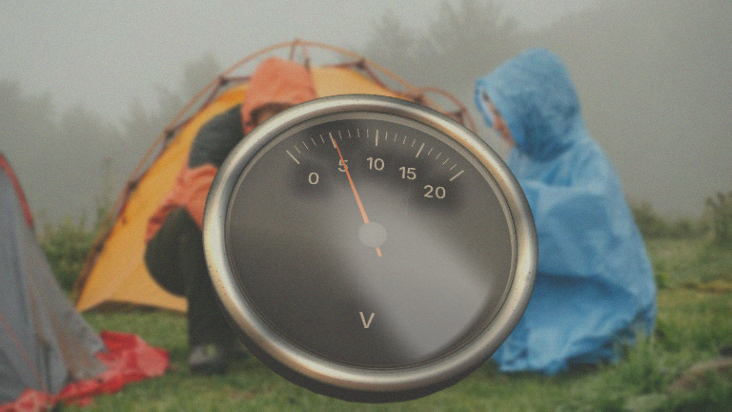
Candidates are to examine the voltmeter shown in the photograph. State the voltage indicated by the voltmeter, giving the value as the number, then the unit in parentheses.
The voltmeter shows 5 (V)
